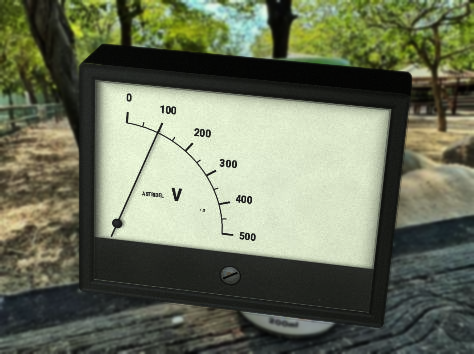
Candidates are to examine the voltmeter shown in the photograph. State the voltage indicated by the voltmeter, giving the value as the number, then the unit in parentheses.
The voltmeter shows 100 (V)
